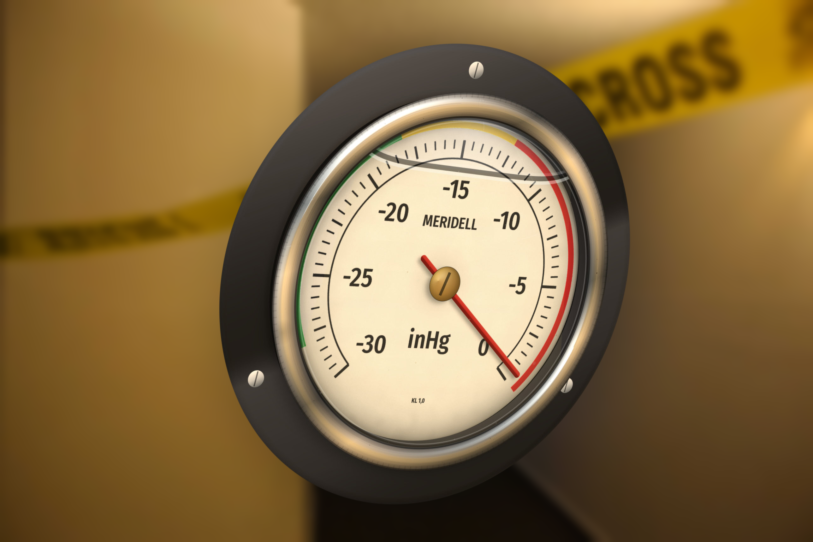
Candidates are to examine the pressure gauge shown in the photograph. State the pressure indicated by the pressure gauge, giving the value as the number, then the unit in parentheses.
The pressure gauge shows -0.5 (inHg)
